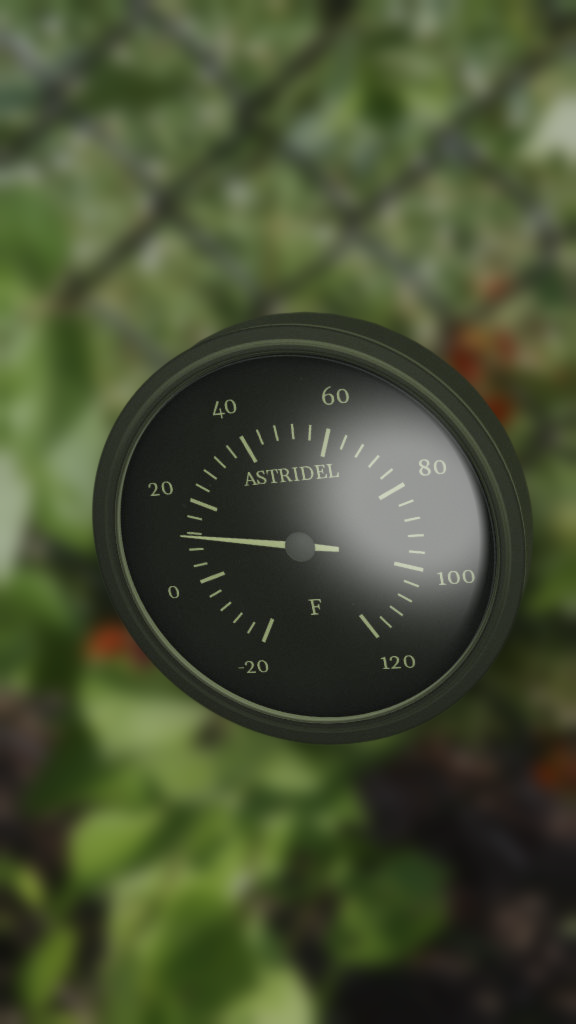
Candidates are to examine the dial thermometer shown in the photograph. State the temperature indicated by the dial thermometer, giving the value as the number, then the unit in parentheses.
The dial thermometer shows 12 (°F)
